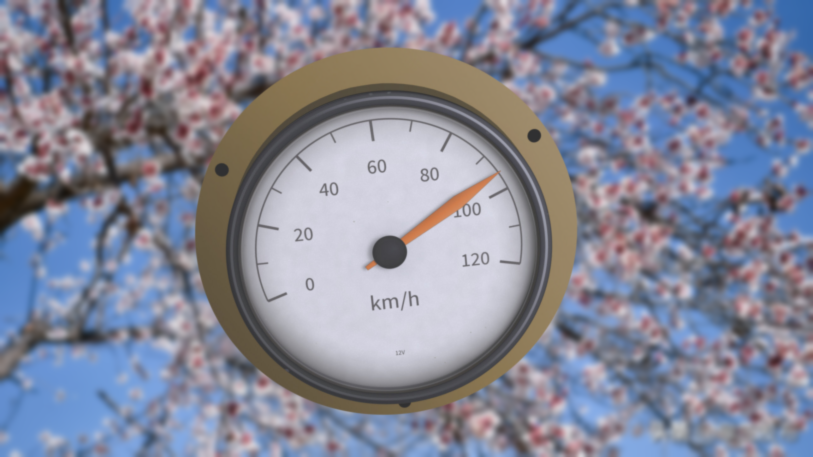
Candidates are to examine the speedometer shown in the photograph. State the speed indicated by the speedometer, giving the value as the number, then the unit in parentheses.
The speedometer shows 95 (km/h)
